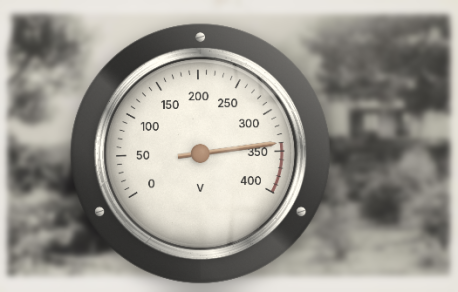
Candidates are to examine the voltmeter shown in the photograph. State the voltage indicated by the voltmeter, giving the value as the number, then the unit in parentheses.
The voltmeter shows 340 (V)
